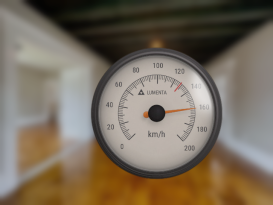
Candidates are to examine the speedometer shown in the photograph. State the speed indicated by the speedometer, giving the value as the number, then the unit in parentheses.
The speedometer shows 160 (km/h)
